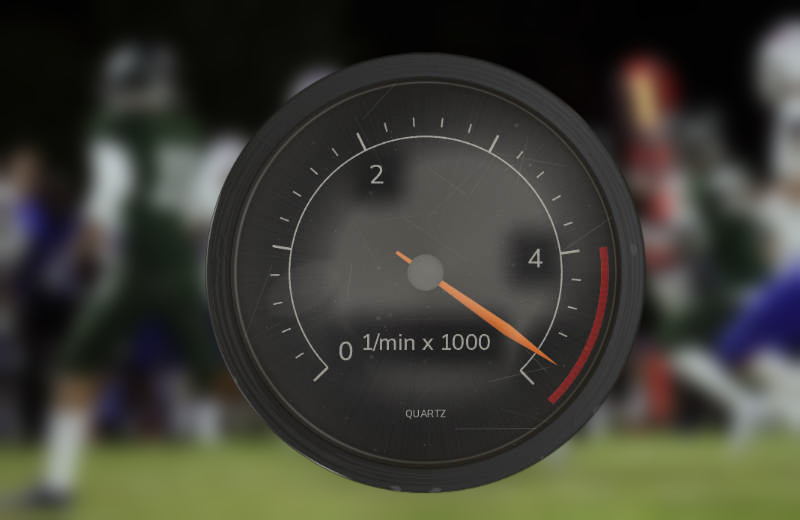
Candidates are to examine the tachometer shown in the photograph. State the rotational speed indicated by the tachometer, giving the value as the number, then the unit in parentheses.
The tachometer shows 4800 (rpm)
